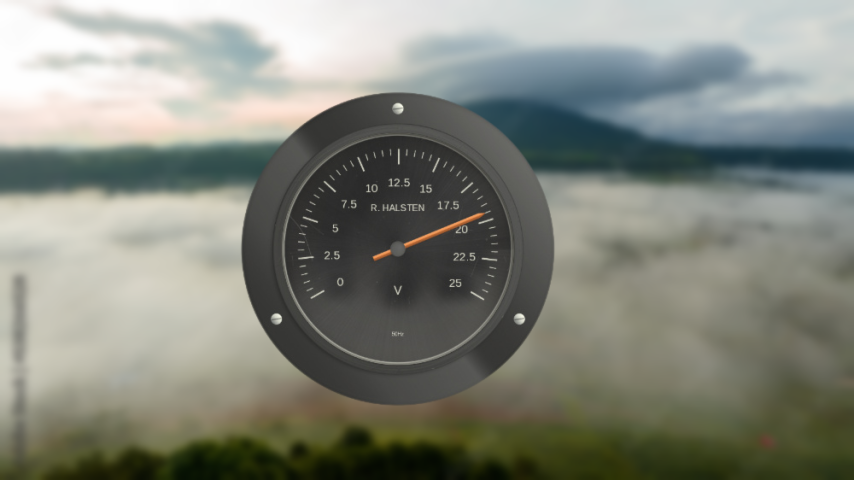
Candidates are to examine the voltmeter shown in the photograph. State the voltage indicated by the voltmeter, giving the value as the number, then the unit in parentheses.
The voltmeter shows 19.5 (V)
